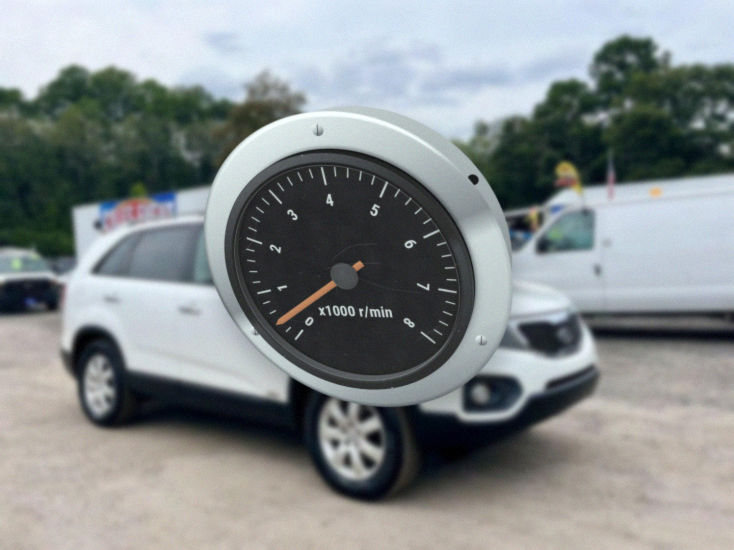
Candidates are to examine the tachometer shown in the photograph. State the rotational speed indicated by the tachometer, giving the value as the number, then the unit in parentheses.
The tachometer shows 400 (rpm)
